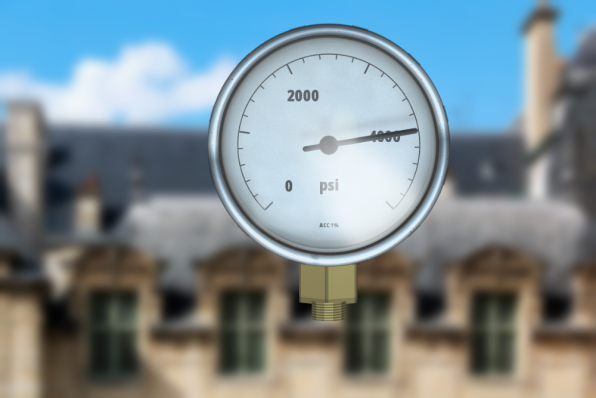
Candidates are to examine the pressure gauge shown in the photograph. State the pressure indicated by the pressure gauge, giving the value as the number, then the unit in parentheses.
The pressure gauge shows 4000 (psi)
